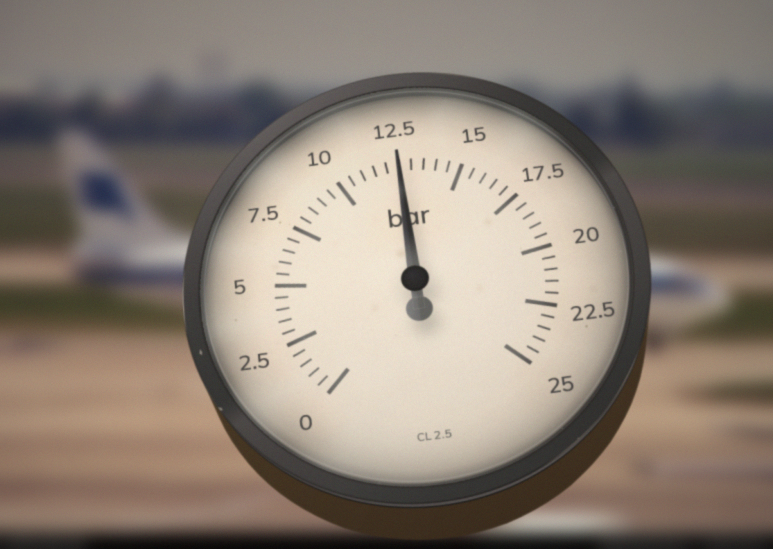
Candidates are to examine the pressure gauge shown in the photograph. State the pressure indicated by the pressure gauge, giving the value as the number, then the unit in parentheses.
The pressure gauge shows 12.5 (bar)
